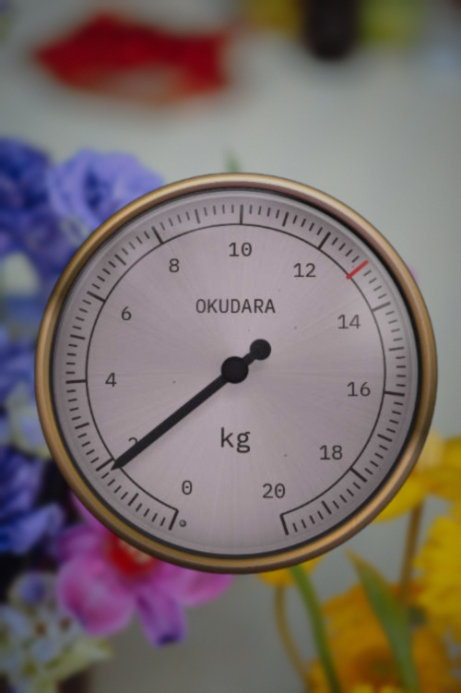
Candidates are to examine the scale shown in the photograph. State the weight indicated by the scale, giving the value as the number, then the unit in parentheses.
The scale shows 1.8 (kg)
